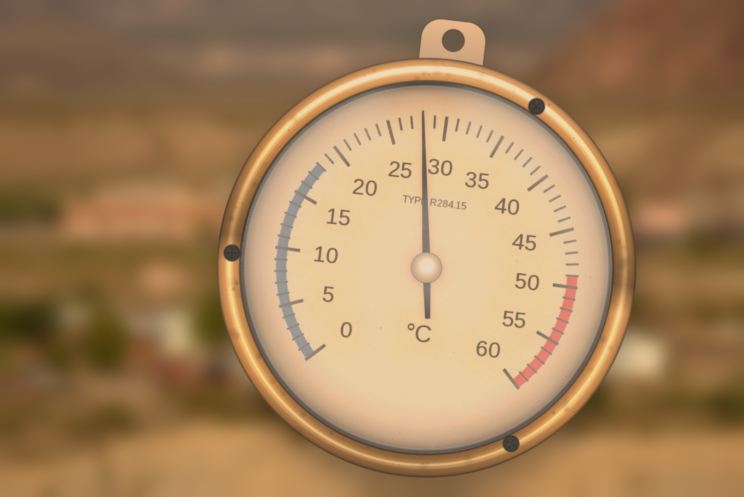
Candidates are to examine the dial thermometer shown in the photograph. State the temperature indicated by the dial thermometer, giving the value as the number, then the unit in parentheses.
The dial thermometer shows 28 (°C)
